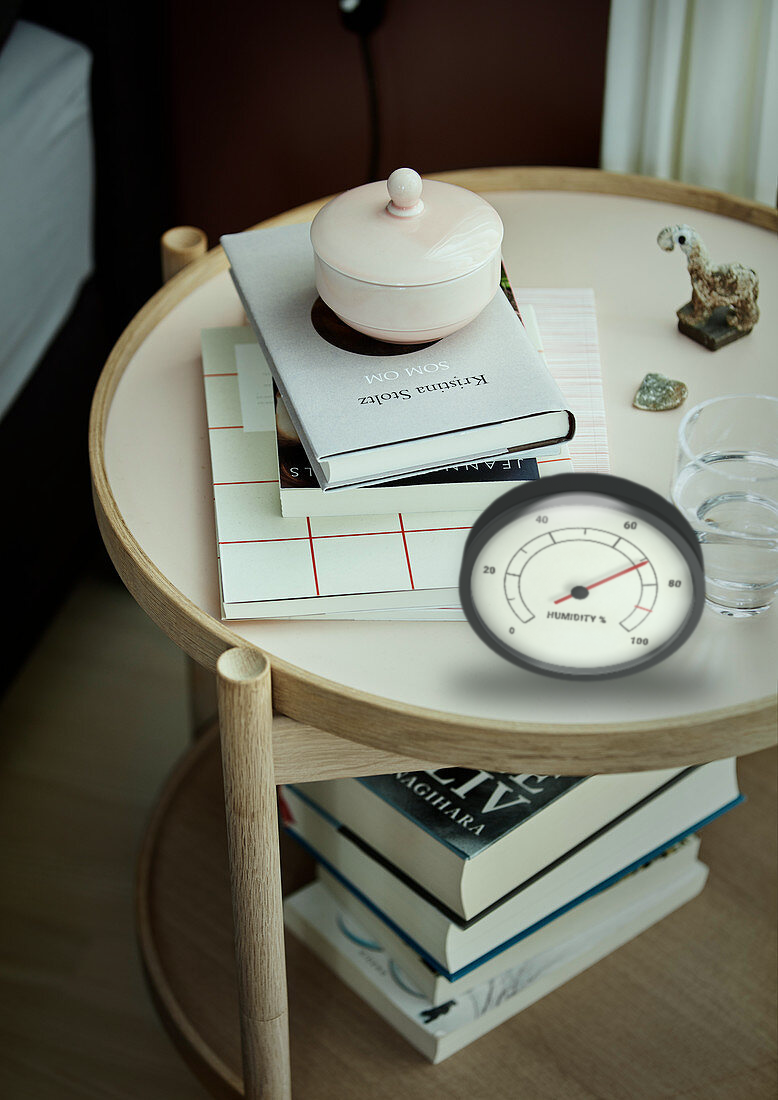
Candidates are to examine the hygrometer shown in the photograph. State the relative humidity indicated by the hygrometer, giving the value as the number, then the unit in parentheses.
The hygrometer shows 70 (%)
